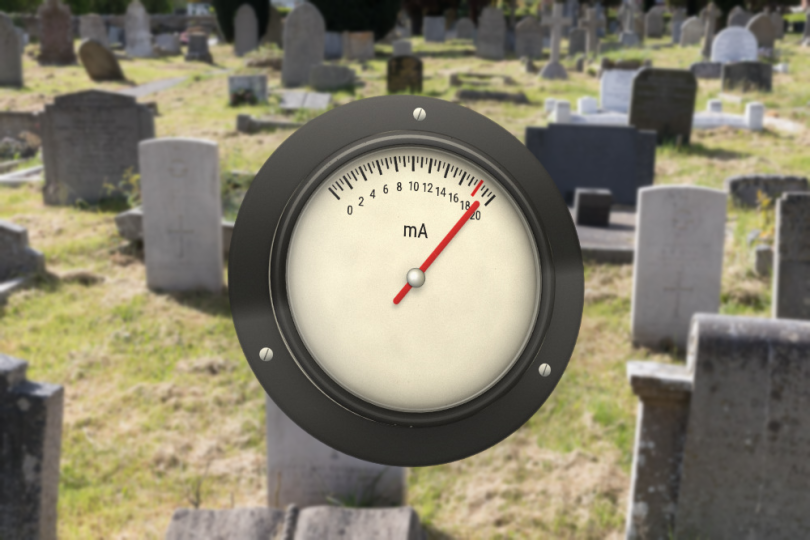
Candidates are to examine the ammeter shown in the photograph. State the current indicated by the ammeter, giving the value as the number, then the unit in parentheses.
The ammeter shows 19 (mA)
